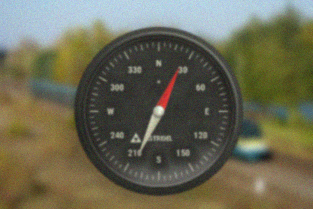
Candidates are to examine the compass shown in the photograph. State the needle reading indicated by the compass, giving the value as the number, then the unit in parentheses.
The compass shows 25 (°)
